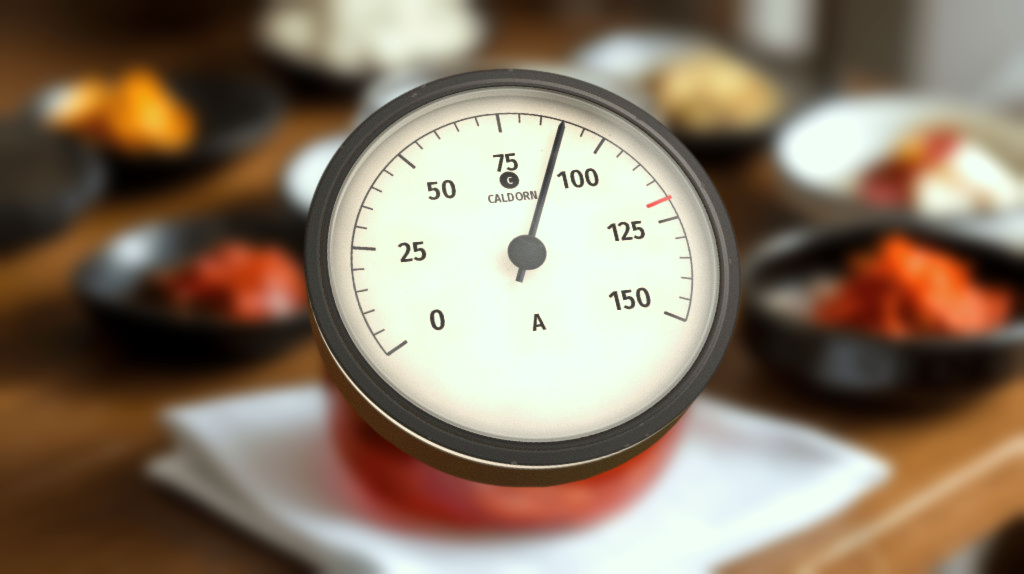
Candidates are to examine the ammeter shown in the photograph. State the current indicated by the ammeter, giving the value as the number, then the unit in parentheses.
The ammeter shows 90 (A)
